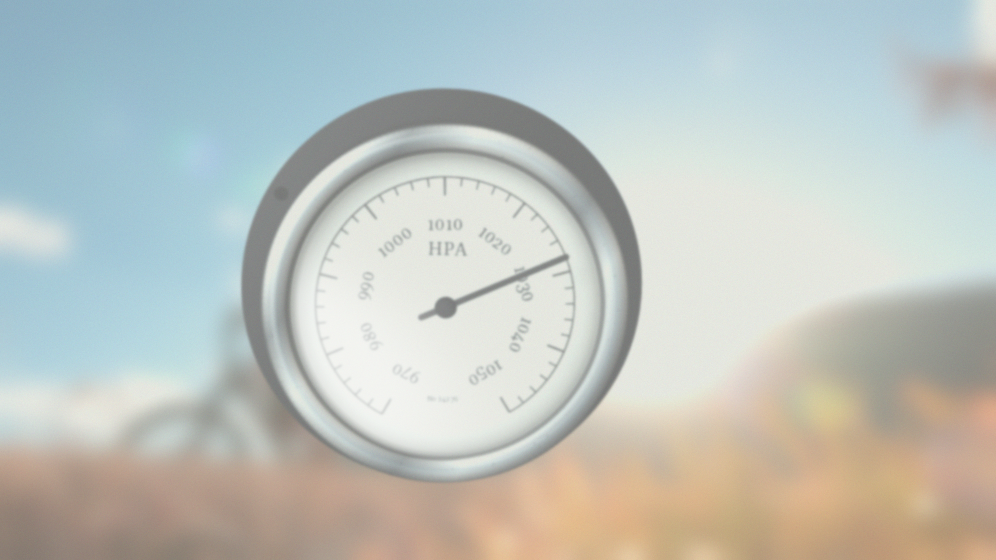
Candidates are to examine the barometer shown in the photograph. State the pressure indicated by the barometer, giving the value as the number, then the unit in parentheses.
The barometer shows 1028 (hPa)
